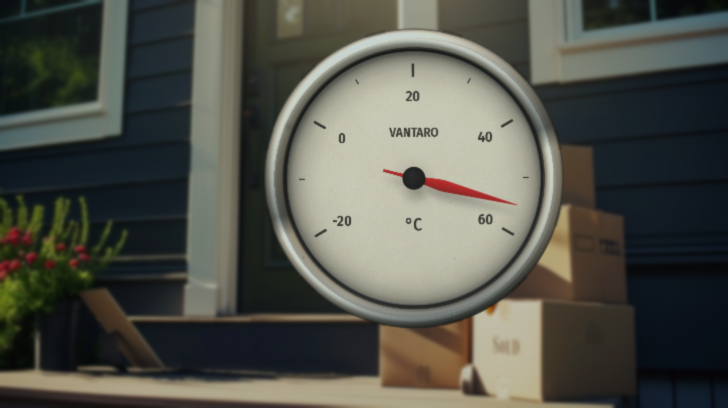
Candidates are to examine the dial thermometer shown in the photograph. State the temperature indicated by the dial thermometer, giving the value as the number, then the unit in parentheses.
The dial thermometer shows 55 (°C)
